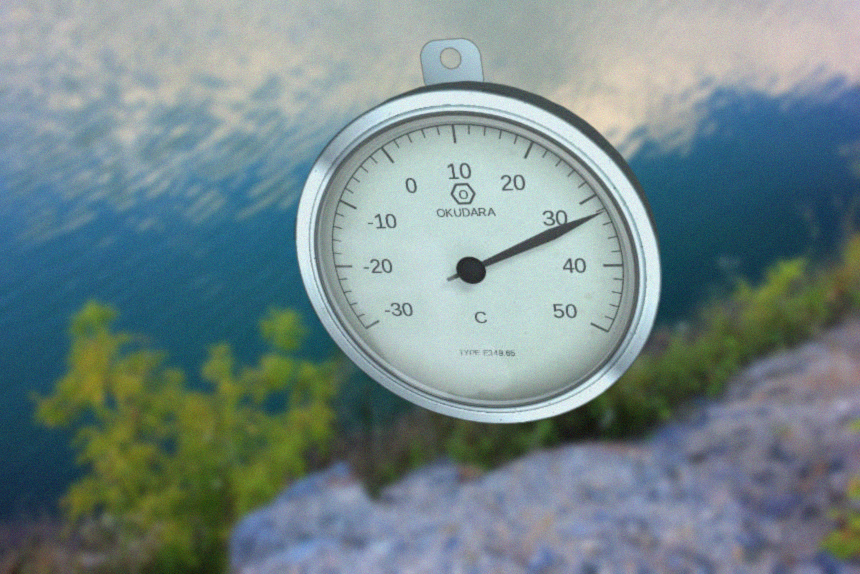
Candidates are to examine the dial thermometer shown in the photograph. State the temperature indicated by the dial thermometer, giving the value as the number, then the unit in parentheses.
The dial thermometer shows 32 (°C)
